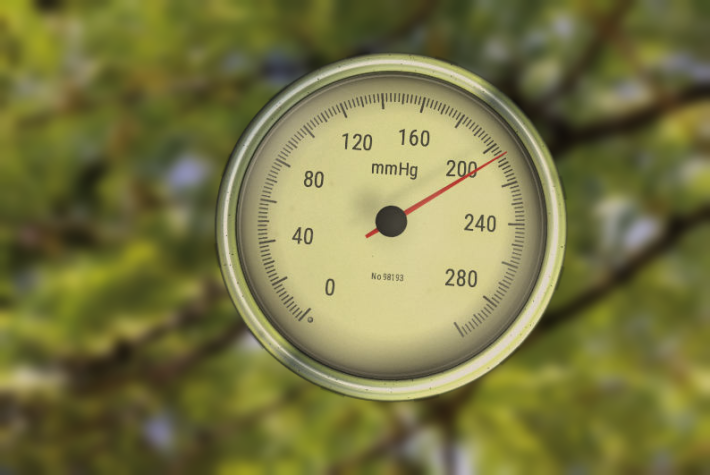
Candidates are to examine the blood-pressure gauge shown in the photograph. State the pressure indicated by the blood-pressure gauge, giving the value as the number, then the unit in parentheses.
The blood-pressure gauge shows 206 (mmHg)
